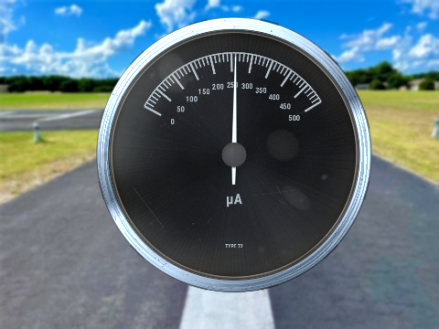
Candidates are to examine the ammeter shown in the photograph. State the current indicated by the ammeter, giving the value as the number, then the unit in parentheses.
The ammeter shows 260 (µA)
